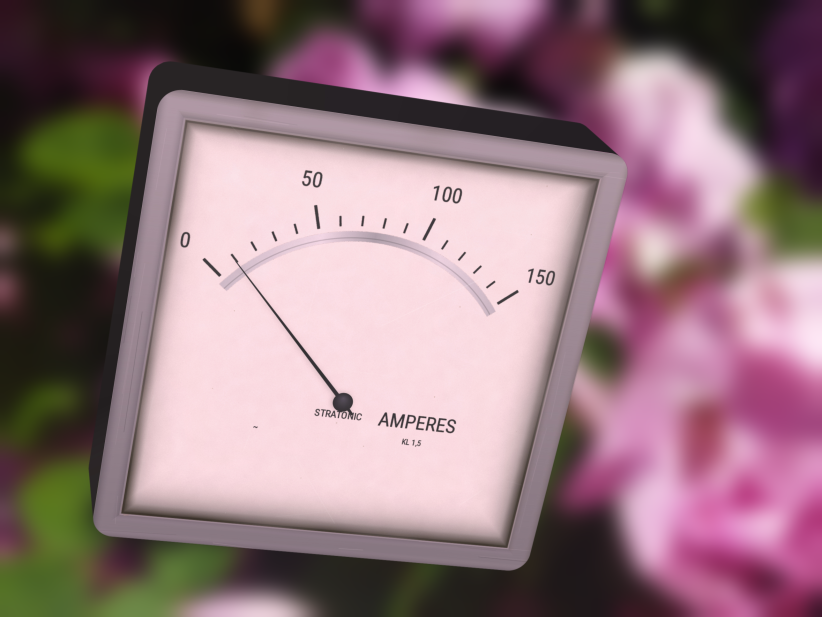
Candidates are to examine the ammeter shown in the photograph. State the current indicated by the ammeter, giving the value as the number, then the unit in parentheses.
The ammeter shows 10 (A)
